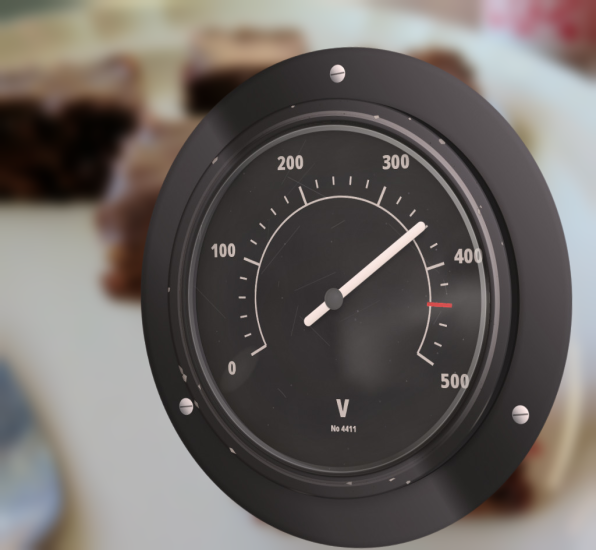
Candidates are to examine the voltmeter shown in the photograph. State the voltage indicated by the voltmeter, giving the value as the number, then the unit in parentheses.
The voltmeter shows 360 (V)
